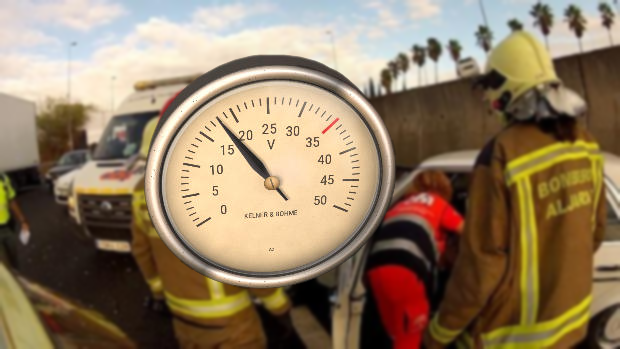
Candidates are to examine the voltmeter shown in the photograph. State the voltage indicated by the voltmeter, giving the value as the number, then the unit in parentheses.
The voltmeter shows 18 (V)
